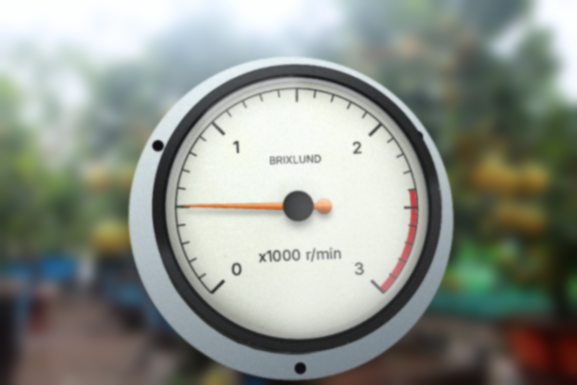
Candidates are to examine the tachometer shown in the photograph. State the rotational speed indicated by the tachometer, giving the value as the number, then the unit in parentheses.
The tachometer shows 500 (rpm)
